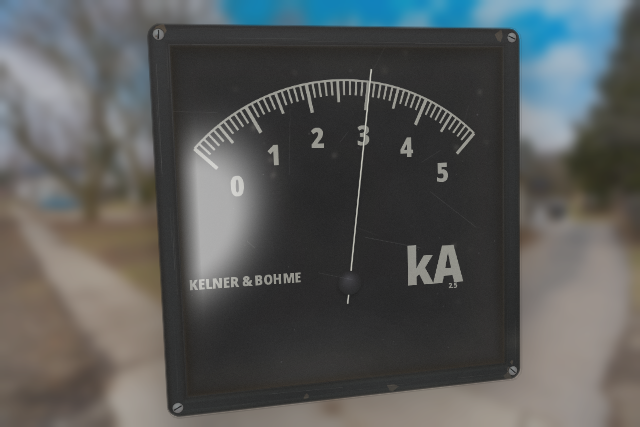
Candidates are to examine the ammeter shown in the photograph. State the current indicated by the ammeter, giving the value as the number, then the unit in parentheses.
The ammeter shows 3 (kA)
